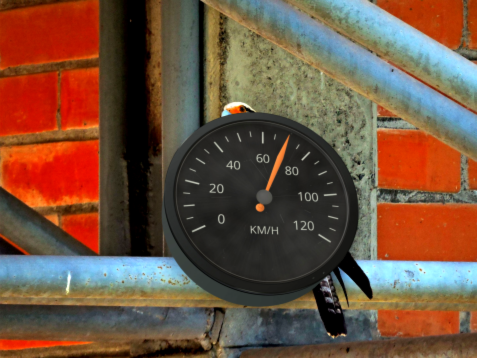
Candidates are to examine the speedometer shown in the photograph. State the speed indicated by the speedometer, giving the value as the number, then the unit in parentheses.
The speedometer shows 70 (km/h)
